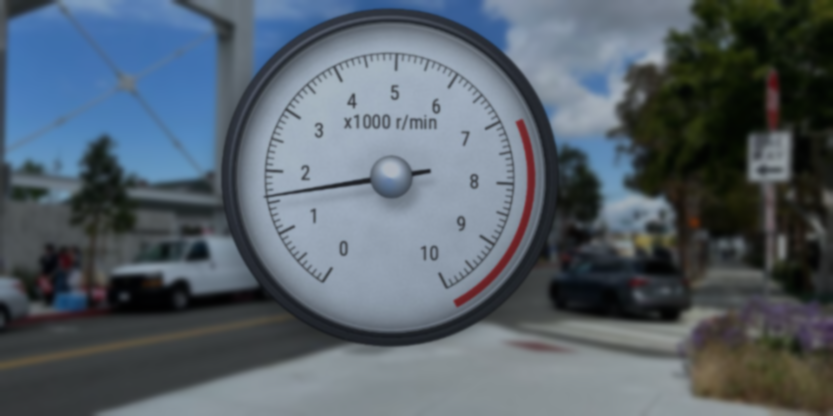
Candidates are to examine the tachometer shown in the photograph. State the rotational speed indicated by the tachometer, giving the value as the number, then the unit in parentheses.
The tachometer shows 1600 (rpm)
